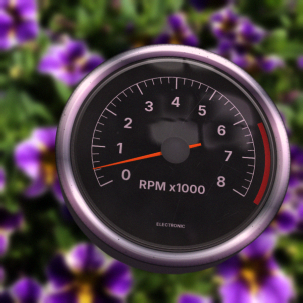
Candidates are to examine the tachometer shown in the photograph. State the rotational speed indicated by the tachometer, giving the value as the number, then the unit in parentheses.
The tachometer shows 400 (rpm)
